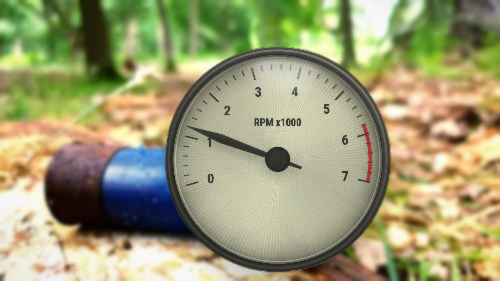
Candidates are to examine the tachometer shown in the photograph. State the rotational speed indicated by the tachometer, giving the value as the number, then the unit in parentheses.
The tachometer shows 1200 (rpm)
